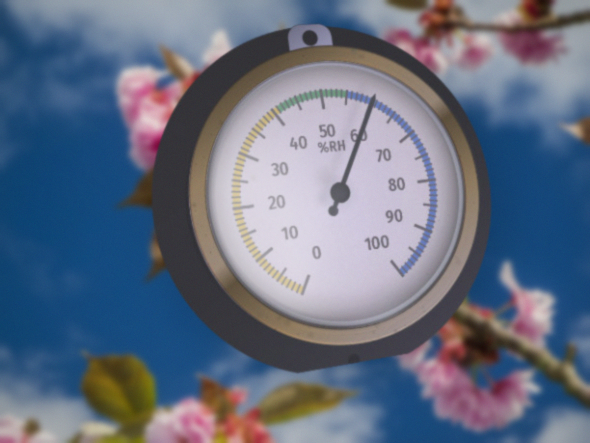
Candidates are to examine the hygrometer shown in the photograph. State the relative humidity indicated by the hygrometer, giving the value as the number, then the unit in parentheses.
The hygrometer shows 60 (%)
